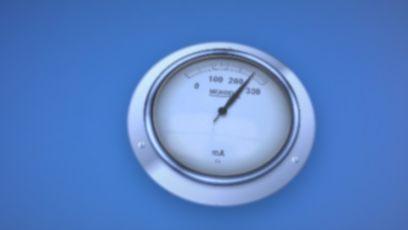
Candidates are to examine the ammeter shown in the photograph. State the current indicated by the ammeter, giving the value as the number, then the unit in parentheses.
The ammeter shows 250 (mA)
